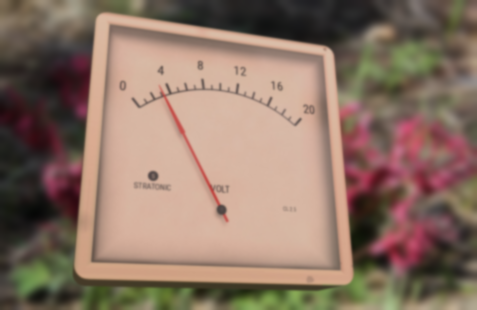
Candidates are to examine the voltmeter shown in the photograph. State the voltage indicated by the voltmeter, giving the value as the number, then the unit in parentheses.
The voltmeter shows 3 (V)
